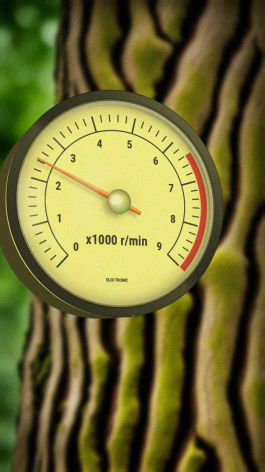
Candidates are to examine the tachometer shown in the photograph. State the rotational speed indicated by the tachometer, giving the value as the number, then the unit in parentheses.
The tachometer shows 2400 (rpm)
